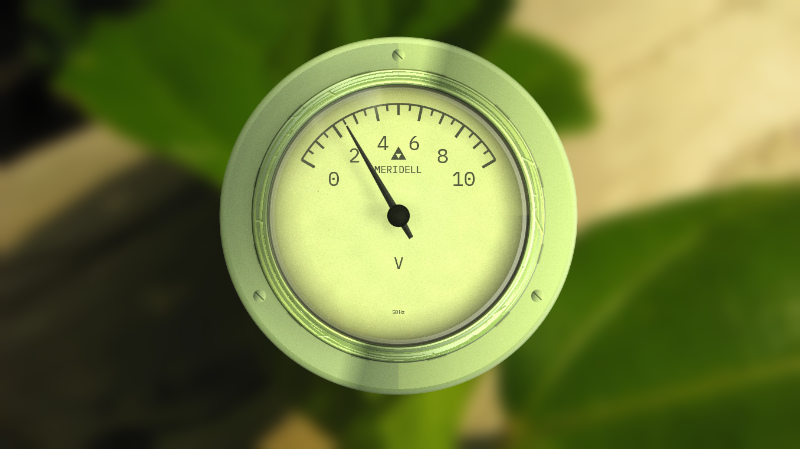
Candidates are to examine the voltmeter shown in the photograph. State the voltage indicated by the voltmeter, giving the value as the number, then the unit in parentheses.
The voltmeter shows 2.5 (V)
